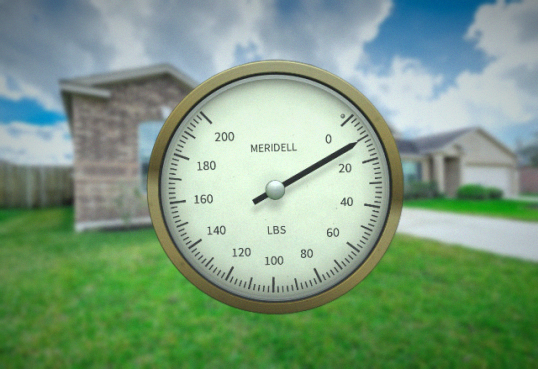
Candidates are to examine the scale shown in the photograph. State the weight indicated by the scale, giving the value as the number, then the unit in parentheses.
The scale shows 10 (lb)
